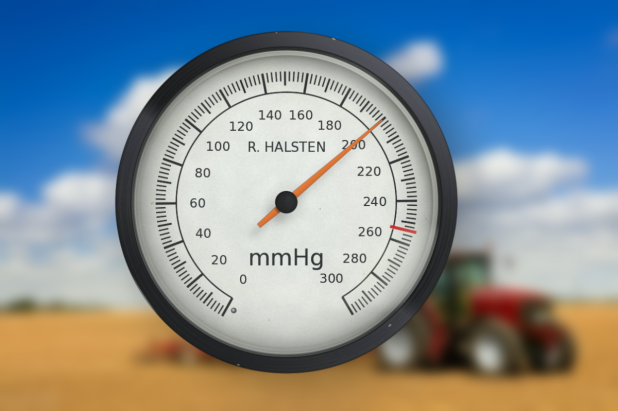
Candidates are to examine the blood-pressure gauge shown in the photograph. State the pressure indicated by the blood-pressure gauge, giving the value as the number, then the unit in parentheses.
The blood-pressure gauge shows 200 (mmHg)
